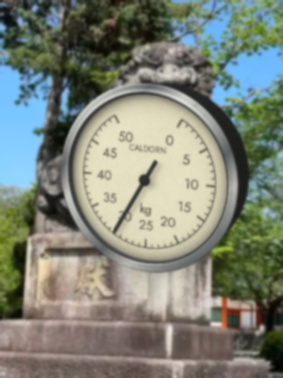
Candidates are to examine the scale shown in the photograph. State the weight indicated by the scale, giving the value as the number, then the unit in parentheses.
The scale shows 30 (kg)
